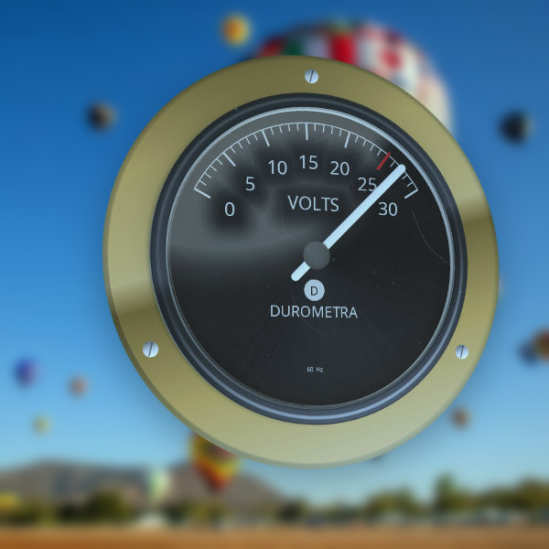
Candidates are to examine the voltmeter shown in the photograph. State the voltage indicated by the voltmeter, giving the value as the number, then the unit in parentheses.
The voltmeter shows 27 (V)
